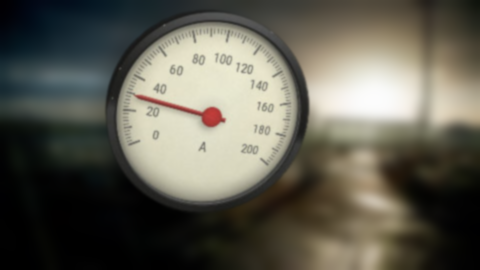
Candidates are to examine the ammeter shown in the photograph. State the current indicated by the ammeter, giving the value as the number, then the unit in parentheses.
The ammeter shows 30 (A)
